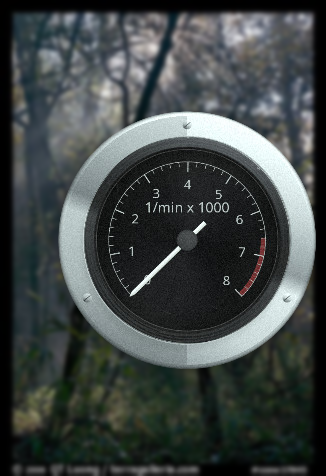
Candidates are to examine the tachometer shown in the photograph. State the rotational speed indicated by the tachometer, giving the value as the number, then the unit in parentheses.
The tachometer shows 0 (rpm)
